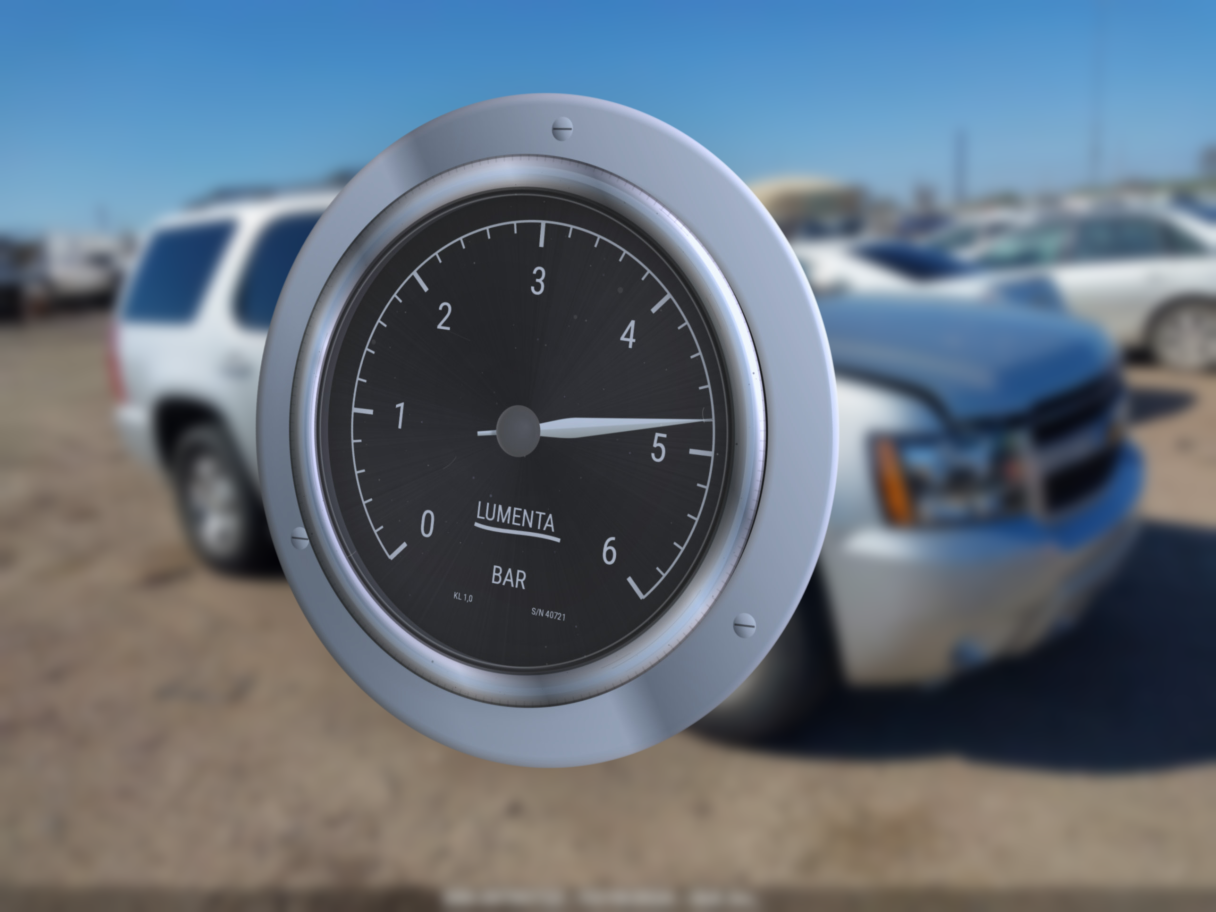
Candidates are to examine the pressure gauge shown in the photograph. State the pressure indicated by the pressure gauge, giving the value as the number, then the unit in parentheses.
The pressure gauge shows 4.8 (bar)
